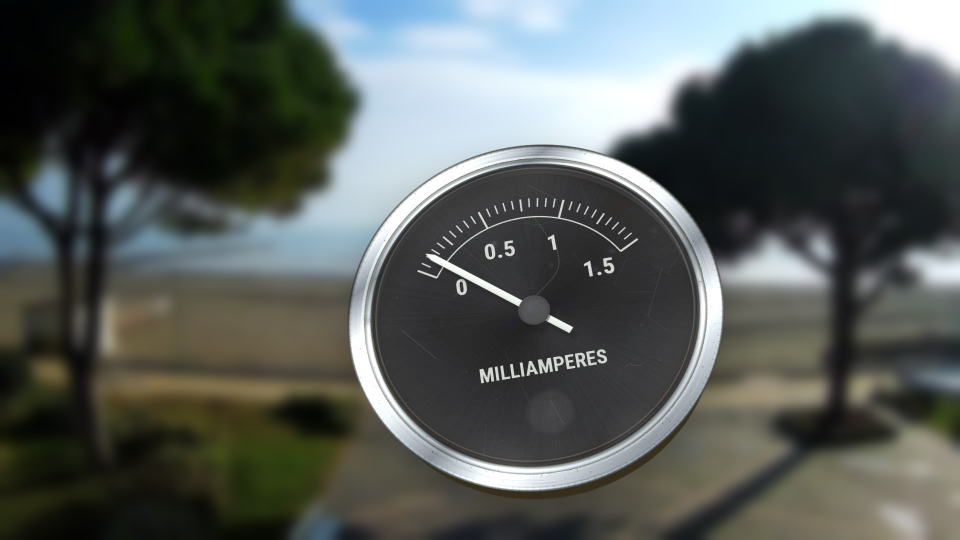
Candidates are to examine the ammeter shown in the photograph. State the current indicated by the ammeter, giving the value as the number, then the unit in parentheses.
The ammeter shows 0.1 (mA)
